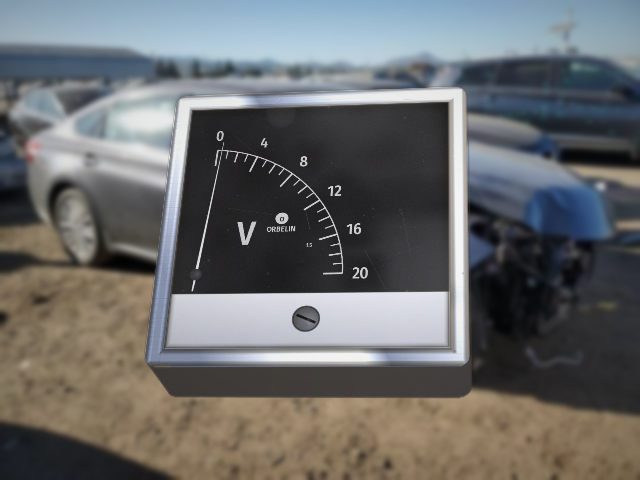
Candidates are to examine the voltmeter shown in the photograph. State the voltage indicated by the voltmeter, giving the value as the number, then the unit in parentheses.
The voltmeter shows 0.5 (V)
